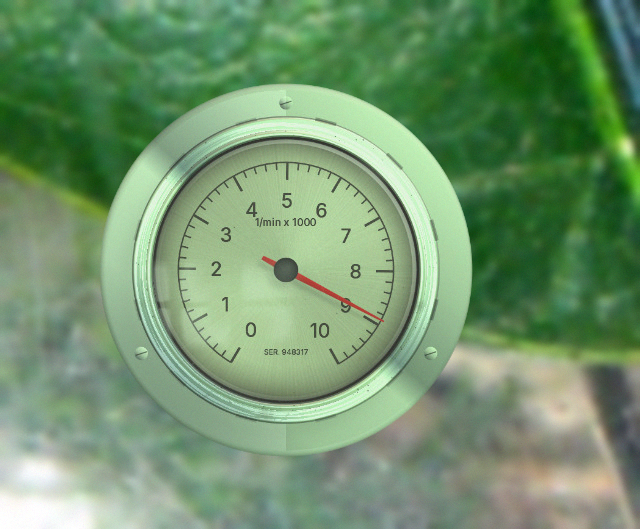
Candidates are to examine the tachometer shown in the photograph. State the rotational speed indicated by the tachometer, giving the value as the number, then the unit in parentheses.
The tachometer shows 8900 (rpm)
